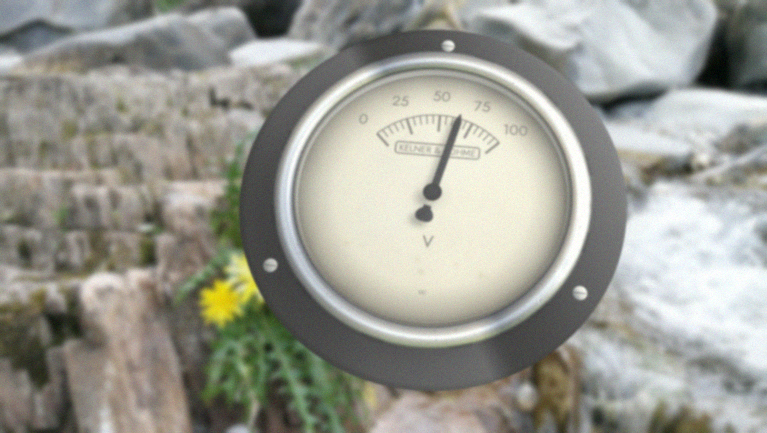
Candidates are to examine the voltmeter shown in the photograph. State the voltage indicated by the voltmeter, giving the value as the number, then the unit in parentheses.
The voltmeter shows 65 (V)
